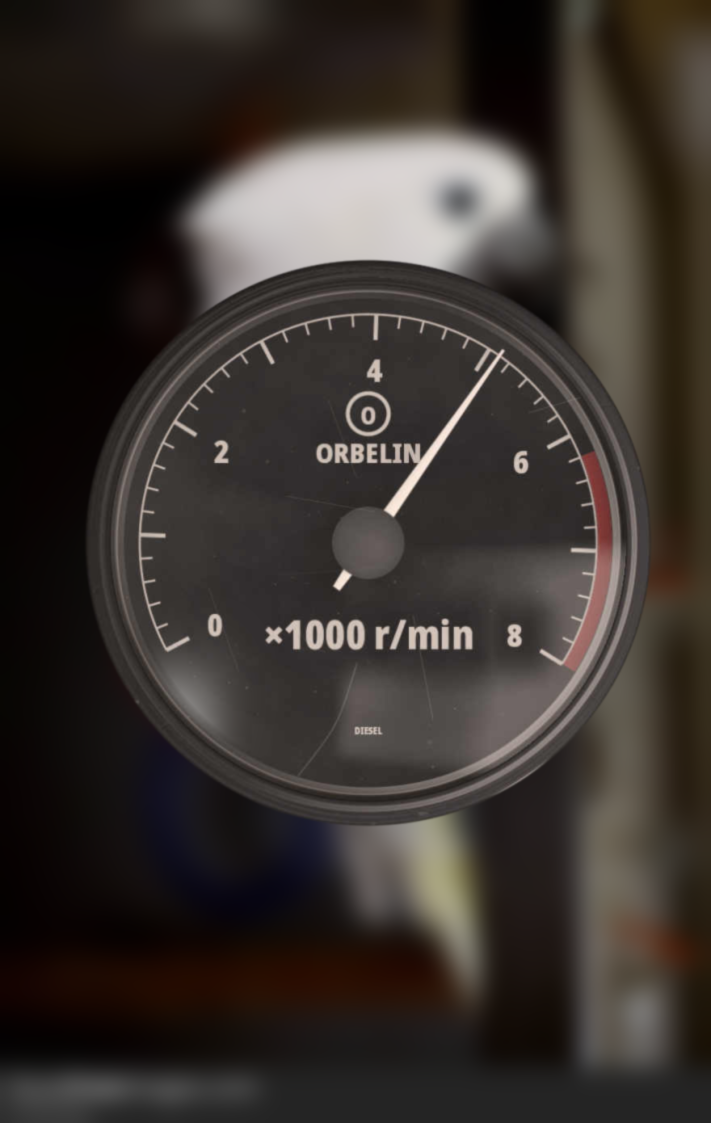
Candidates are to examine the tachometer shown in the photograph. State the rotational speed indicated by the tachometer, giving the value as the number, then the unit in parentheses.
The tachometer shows 5100 (rpm)
